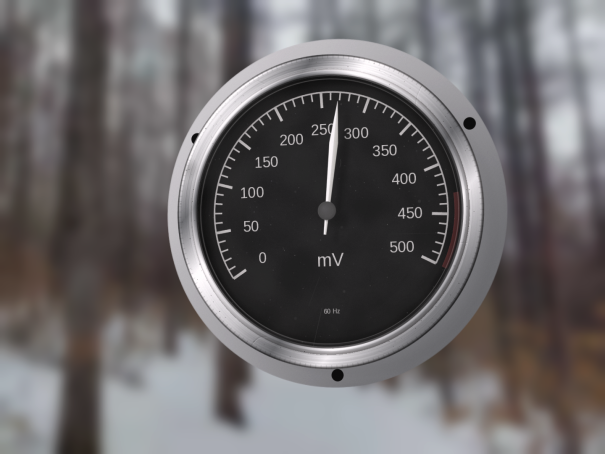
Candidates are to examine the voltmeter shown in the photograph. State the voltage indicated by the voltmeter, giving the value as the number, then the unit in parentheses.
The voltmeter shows 270 (mV)
